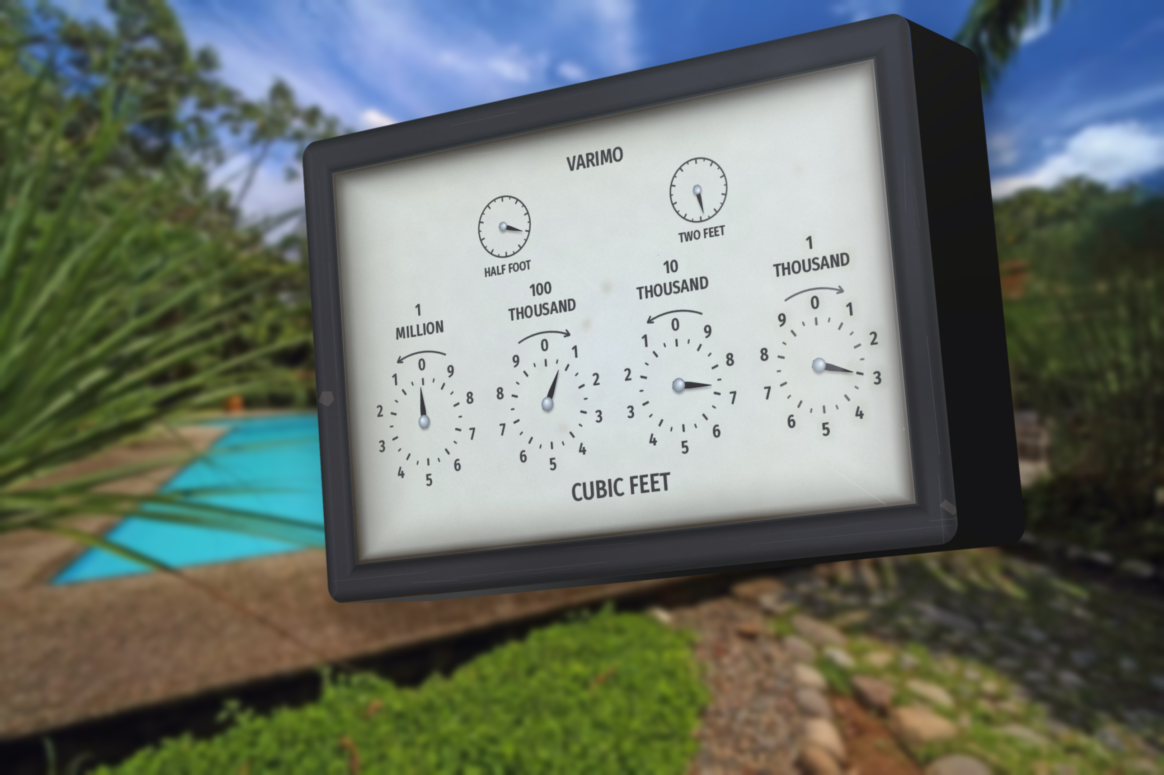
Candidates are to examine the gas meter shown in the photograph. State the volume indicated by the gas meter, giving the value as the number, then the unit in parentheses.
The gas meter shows 7300 (ft³)
